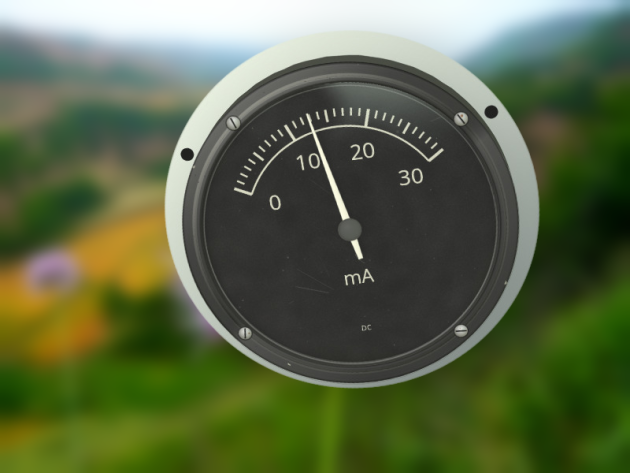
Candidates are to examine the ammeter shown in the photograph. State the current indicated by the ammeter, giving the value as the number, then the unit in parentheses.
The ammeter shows 13 (mA)
